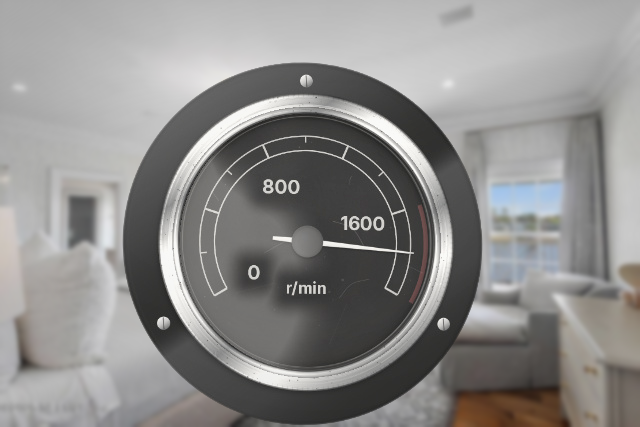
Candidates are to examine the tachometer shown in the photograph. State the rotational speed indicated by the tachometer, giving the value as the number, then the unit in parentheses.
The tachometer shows 1800 (rpm)
